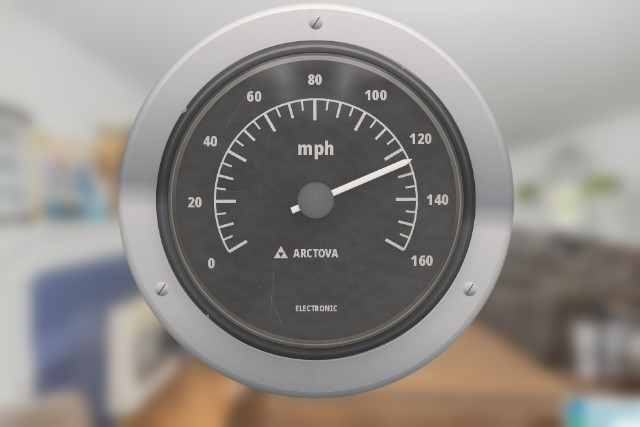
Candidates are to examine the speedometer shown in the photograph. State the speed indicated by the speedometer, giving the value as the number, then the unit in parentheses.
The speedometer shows 125 (mph)
